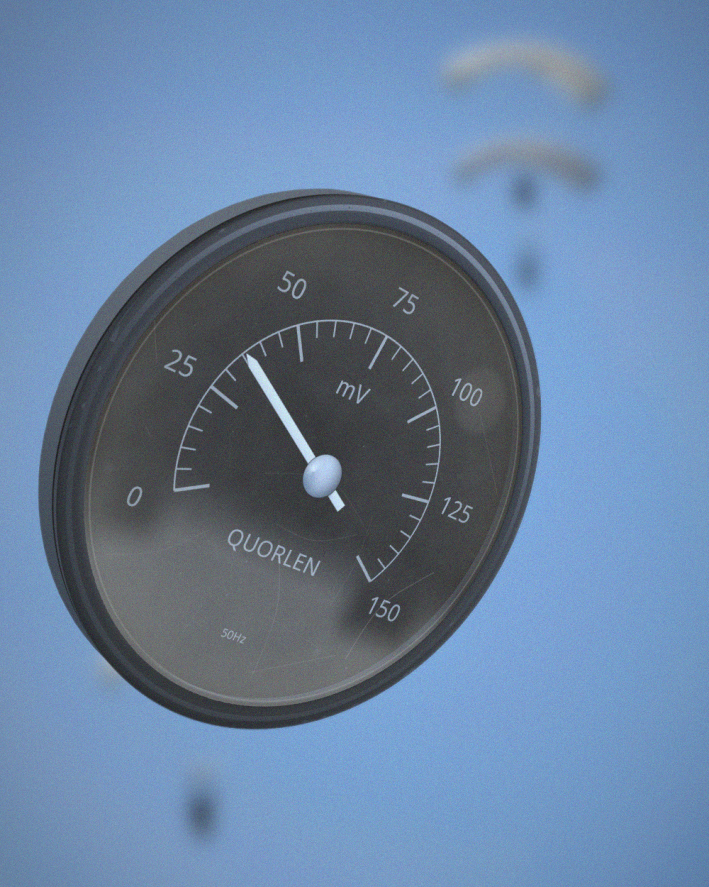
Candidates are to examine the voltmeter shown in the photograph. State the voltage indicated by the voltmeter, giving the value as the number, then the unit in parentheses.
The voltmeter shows 35 (mV)
